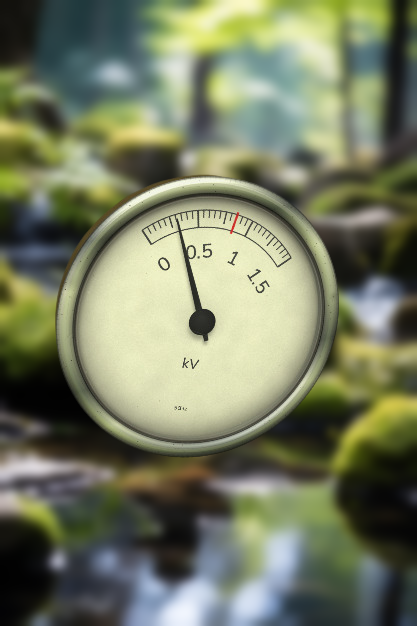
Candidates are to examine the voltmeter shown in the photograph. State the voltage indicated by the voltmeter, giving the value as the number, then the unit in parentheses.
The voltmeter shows 0.3 (kV)
